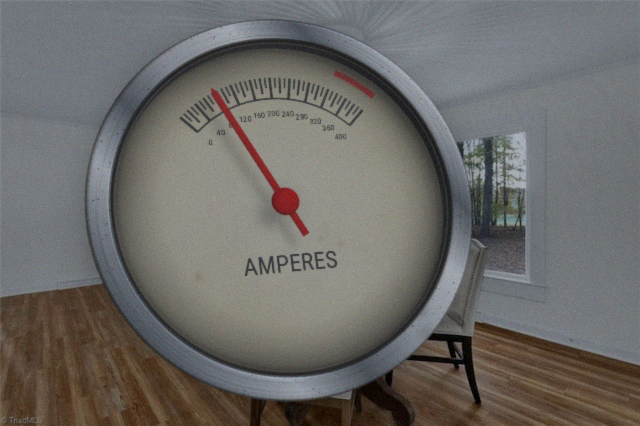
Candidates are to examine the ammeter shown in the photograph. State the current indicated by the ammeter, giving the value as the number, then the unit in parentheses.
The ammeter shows 80 (A)
